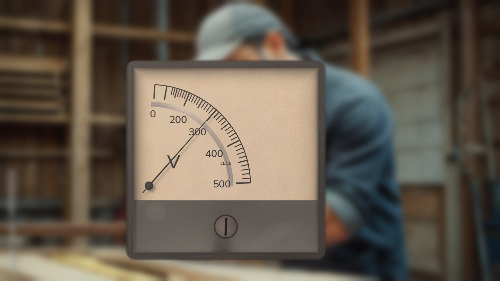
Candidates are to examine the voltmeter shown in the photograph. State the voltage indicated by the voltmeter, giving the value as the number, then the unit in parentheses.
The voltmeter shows 300 (V)
